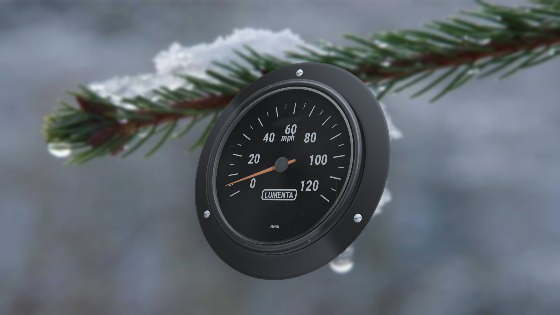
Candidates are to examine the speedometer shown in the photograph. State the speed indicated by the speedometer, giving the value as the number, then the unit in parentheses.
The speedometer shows 5 (mph)
